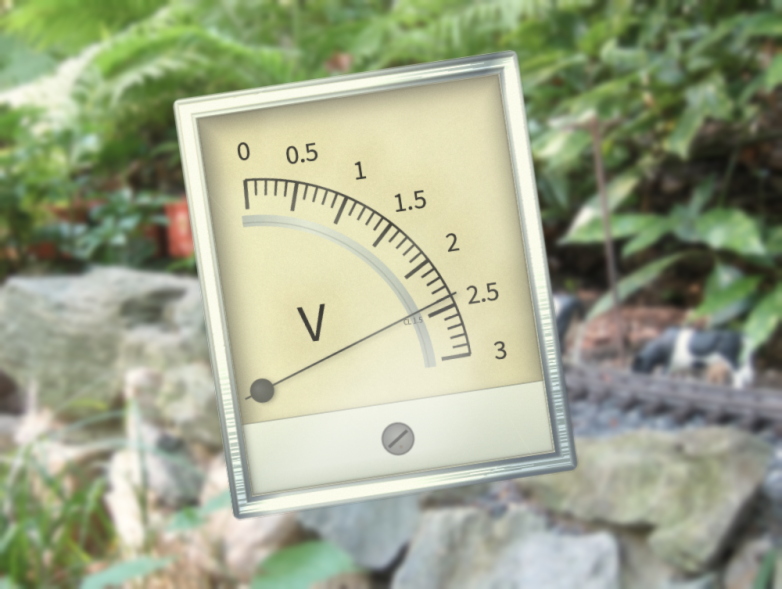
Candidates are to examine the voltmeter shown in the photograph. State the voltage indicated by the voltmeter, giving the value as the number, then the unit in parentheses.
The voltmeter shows 2.4 (V)
